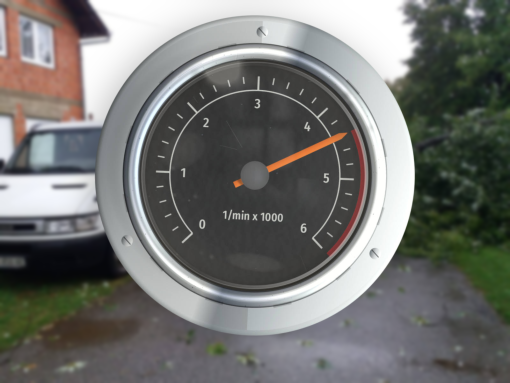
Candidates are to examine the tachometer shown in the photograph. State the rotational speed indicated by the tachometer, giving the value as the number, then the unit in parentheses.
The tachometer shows 4400 (rpm)
